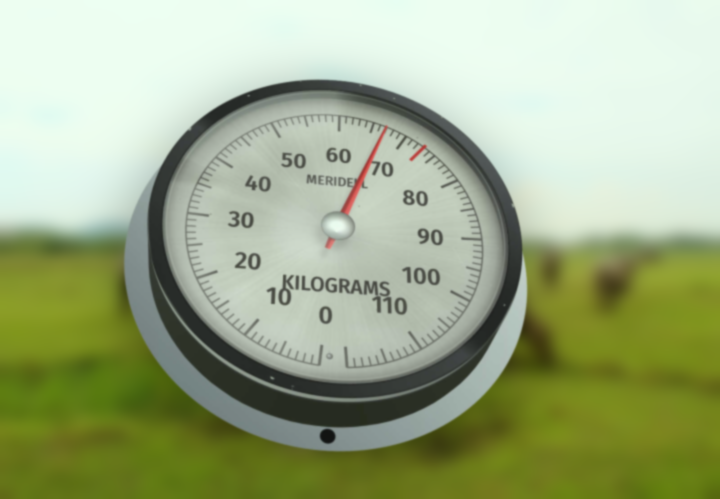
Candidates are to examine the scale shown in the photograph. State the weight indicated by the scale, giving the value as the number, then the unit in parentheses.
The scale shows 67 (kg)
